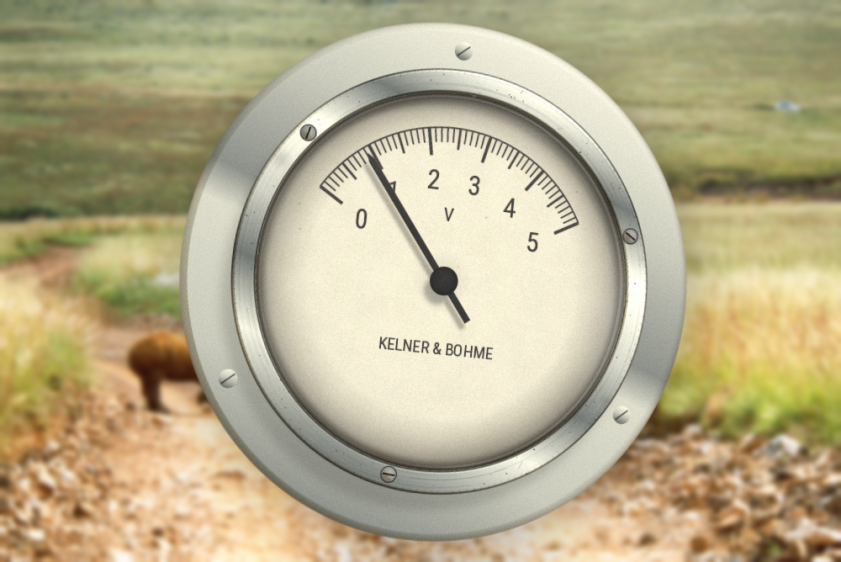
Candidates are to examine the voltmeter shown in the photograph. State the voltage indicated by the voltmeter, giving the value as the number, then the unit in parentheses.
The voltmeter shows 0.9 (V)
